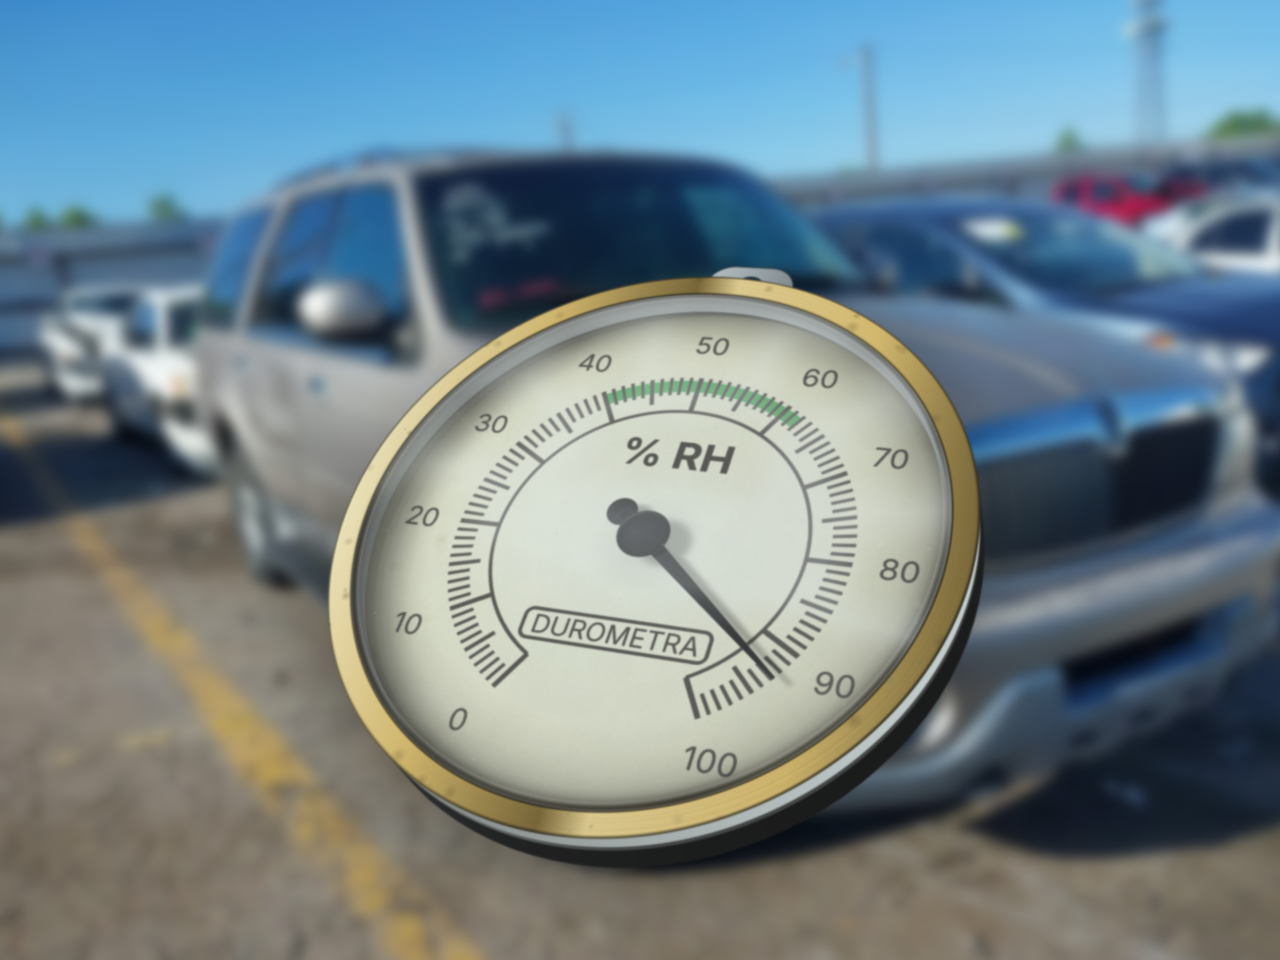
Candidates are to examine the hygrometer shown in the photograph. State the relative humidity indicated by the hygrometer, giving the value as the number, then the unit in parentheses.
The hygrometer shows 93 (%)
